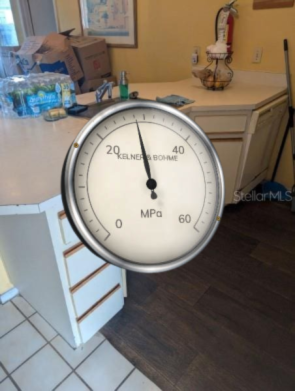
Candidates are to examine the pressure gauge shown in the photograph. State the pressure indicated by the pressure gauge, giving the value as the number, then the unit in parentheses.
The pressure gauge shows 28 (MPa)
